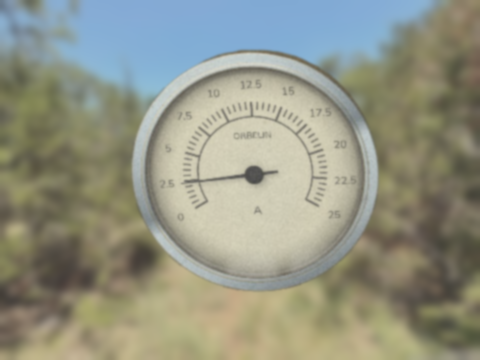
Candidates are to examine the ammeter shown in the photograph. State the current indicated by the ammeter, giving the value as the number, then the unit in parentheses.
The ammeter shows 2.5 (A)
